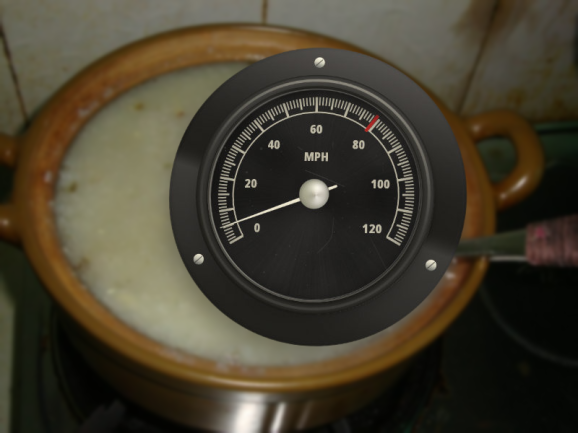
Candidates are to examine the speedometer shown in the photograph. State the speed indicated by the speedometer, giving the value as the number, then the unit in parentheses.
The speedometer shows 5 (mph)
